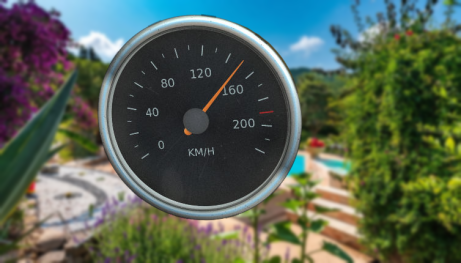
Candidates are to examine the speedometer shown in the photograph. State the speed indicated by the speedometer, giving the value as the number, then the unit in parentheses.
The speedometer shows 150 (km/h)
